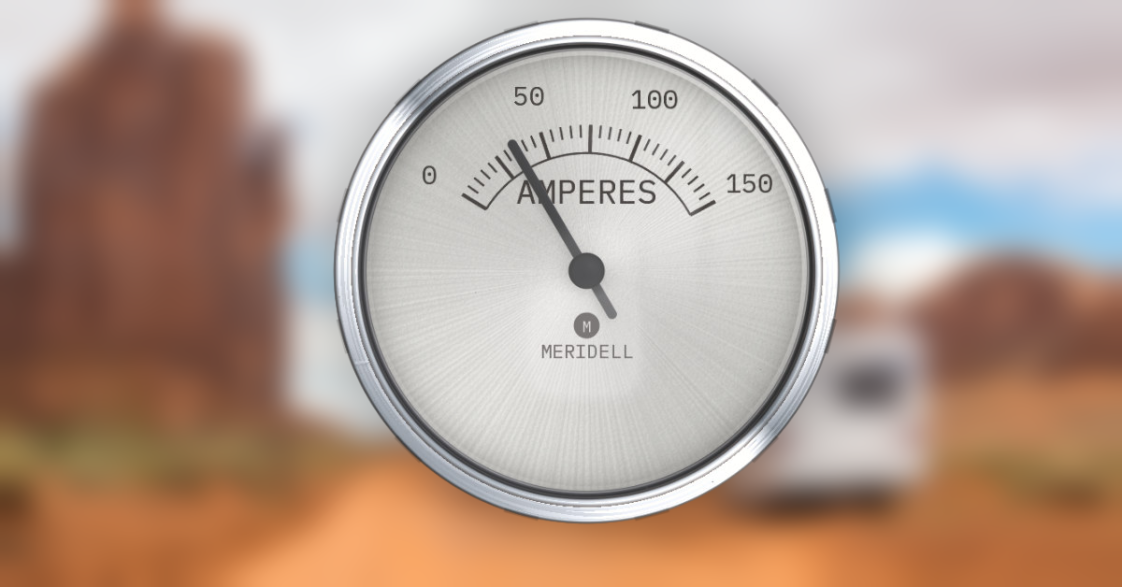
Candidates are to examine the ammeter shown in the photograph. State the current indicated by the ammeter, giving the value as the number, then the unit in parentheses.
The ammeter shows 35 (A)
